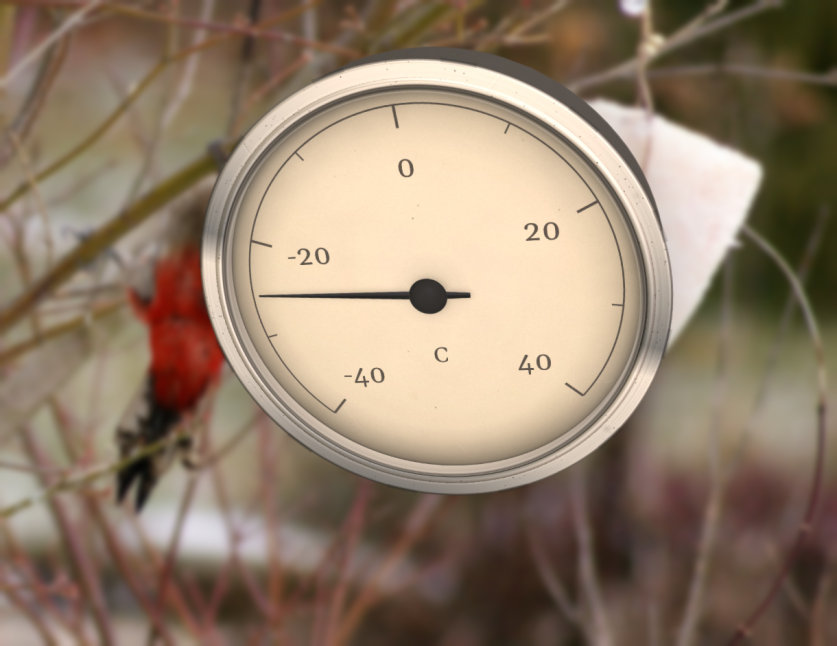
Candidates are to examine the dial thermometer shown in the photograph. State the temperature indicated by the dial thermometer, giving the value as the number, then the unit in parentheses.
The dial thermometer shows -25 (°C)
